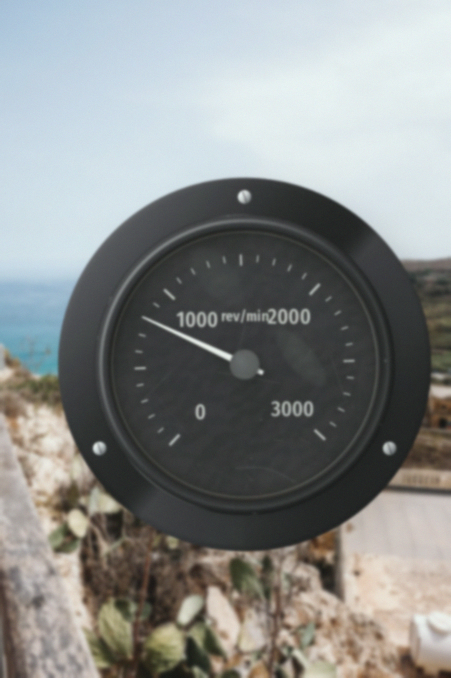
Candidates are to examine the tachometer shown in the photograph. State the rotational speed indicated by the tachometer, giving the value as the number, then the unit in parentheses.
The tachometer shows 800 (rpm)
